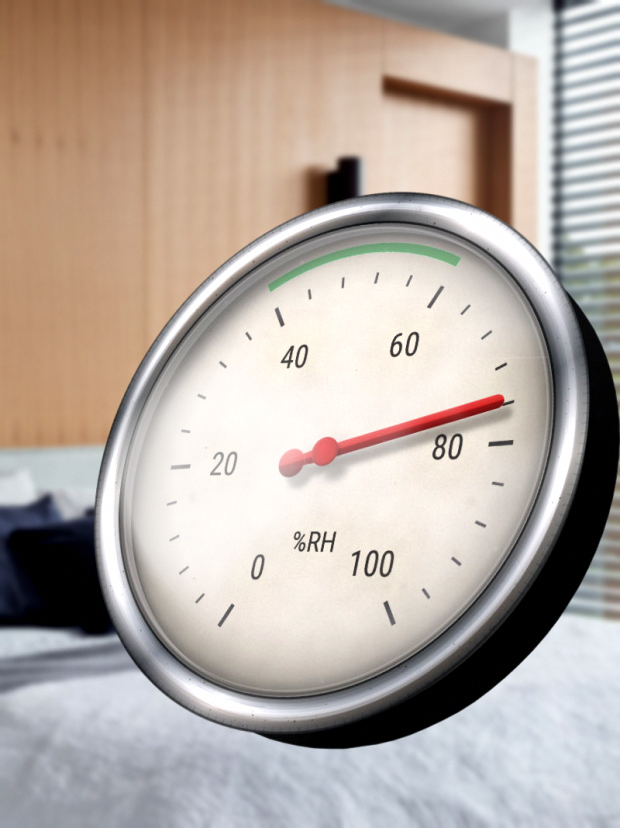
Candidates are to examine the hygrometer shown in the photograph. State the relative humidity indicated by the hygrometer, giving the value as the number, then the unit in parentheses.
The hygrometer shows 76 (%)
